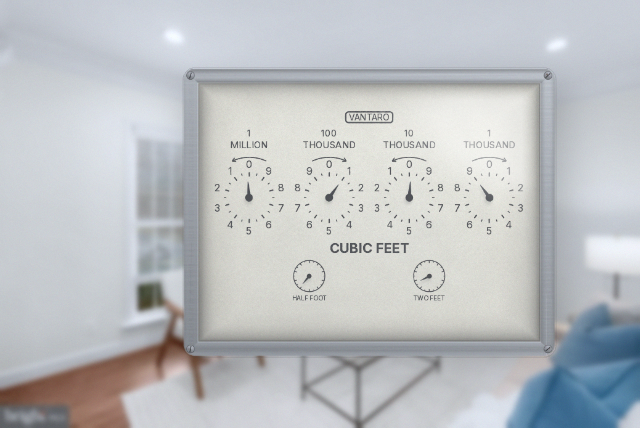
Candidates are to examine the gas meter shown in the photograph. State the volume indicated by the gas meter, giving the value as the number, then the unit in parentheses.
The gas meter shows 9900 (ft³)
